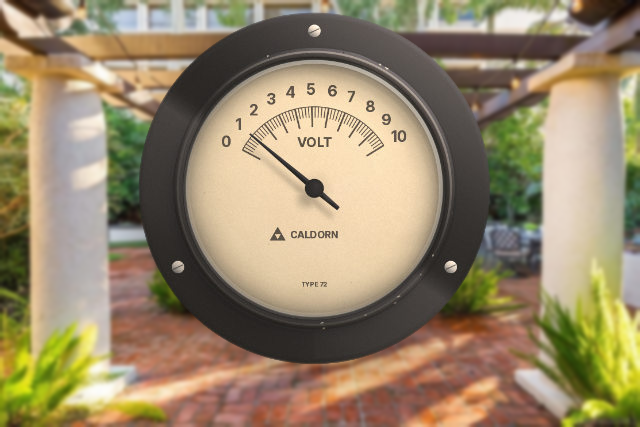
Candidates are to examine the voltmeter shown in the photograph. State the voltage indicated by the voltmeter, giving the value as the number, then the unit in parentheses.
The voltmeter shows 1 (V)
